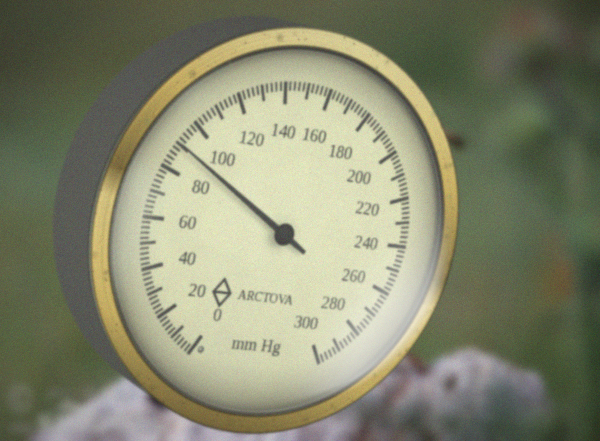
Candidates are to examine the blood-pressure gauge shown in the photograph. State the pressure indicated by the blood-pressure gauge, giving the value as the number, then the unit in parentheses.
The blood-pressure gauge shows 90 (mmHg)
